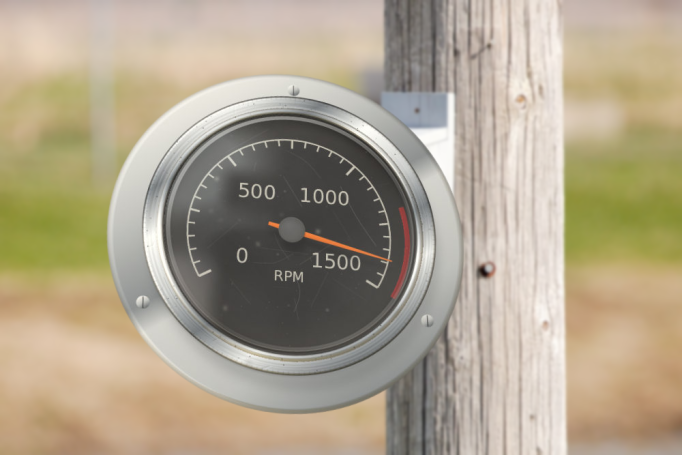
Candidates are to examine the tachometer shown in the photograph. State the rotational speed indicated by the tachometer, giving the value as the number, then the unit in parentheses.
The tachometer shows 1400 (rpm)
